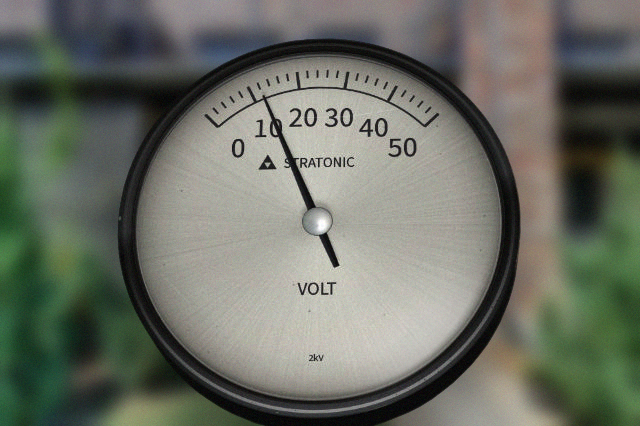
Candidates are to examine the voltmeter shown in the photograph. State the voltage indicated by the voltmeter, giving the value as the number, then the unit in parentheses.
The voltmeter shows 12 (V)
